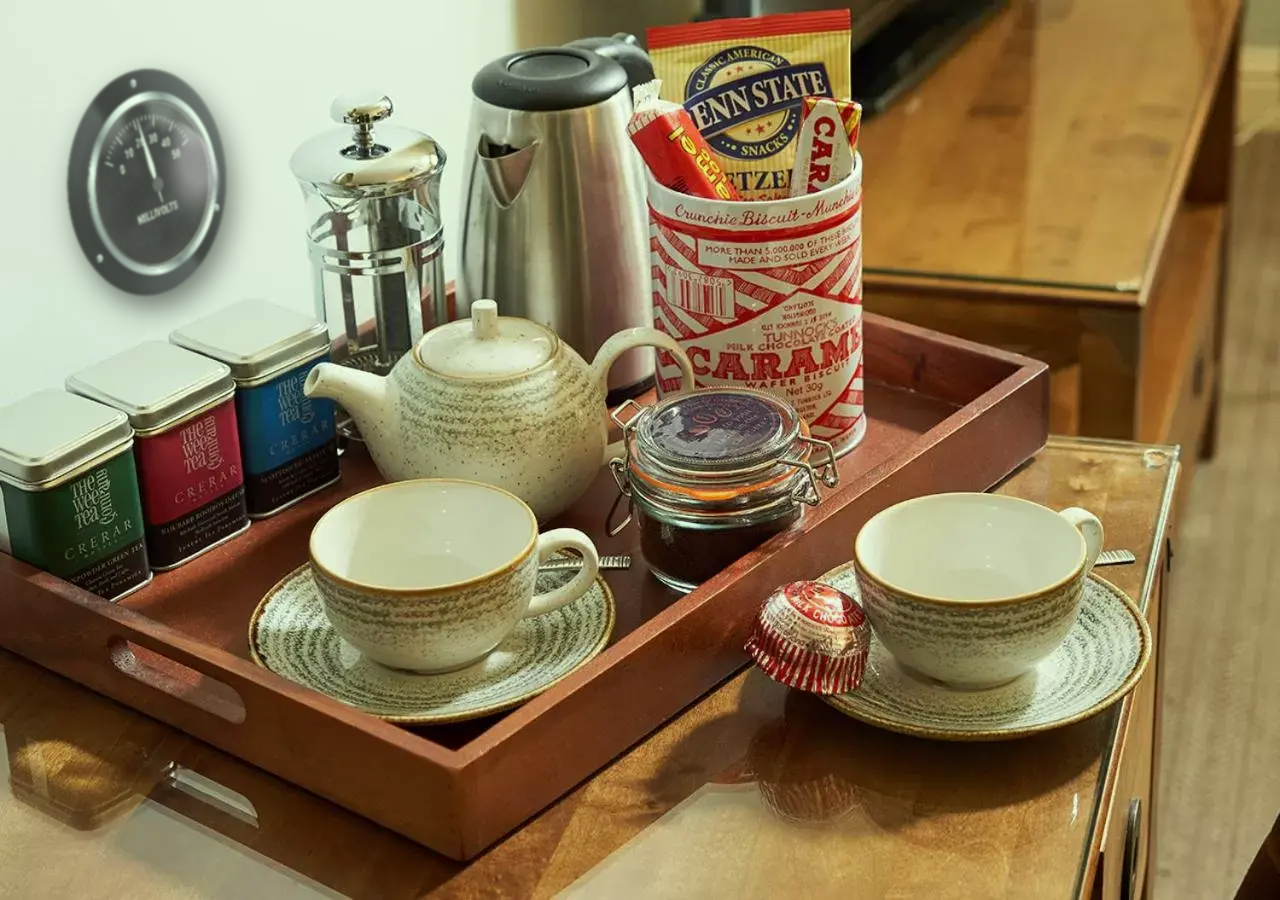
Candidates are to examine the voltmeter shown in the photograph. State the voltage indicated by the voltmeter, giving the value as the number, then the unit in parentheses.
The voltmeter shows 20 (mV)
